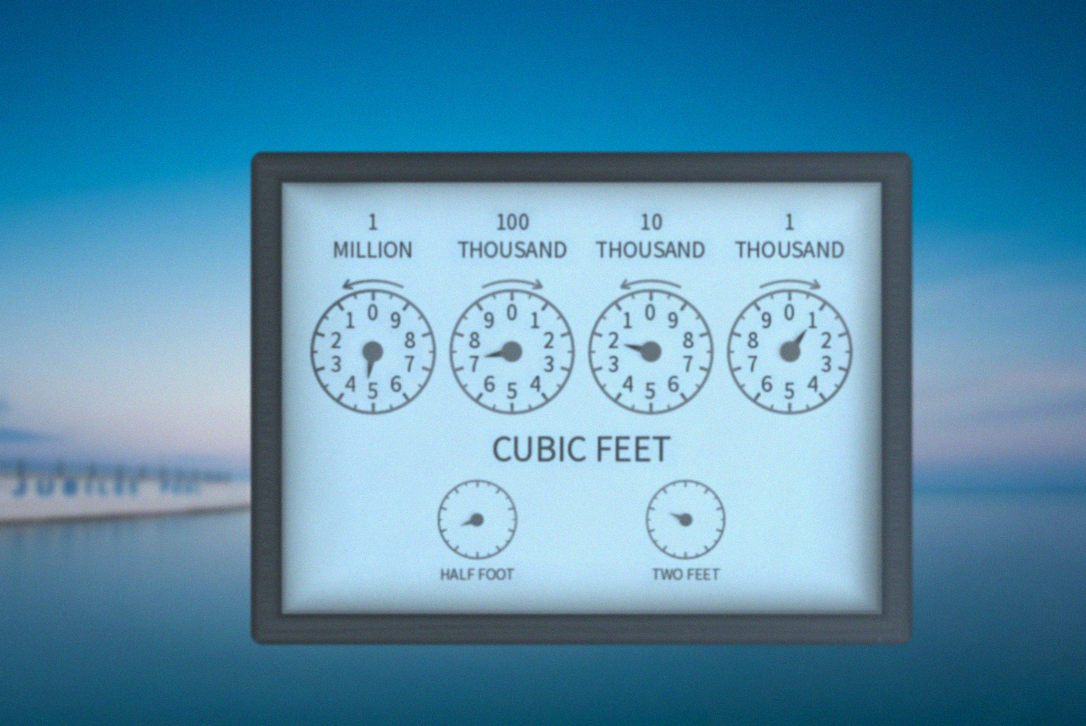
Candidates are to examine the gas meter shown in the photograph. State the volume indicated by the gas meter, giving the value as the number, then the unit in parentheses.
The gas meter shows 472100 (ft³)
